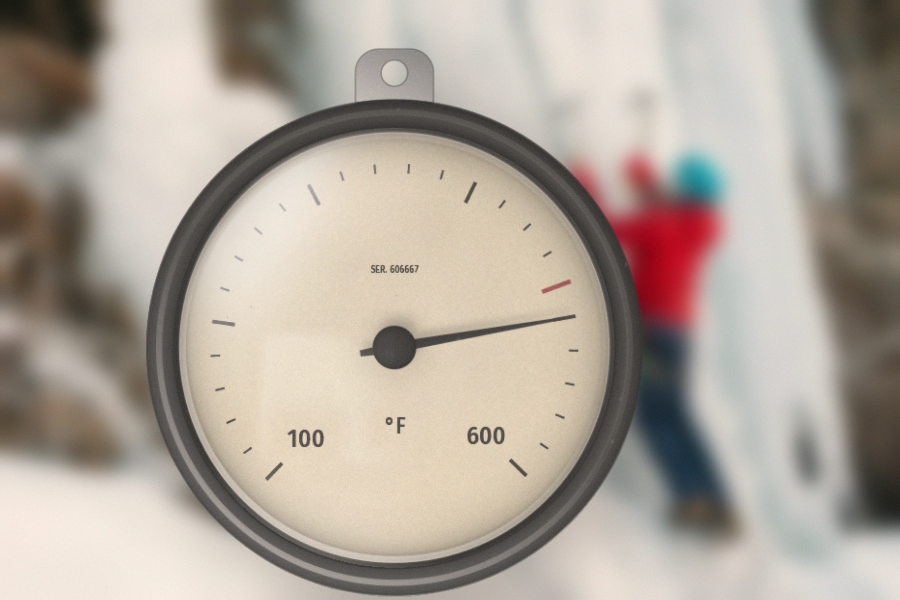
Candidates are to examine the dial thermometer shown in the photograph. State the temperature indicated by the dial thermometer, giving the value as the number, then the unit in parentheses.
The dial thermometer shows 500 (°F)
